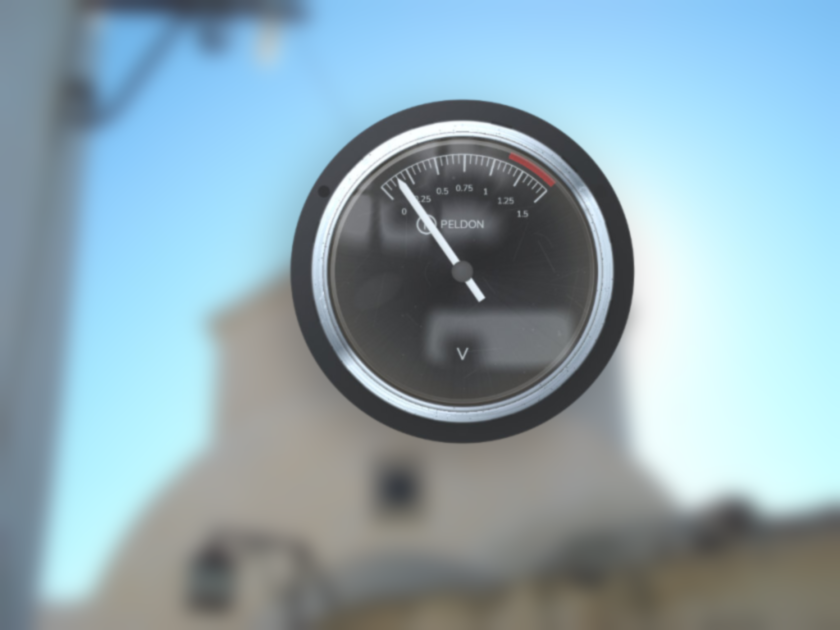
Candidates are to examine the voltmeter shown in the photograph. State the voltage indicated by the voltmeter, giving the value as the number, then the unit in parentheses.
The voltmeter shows 0.15 (V)
